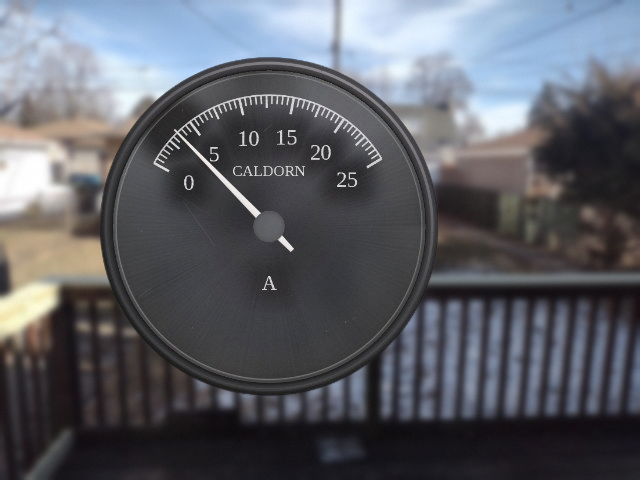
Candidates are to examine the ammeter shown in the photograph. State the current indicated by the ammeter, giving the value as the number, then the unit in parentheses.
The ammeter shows 3.5 (A)
